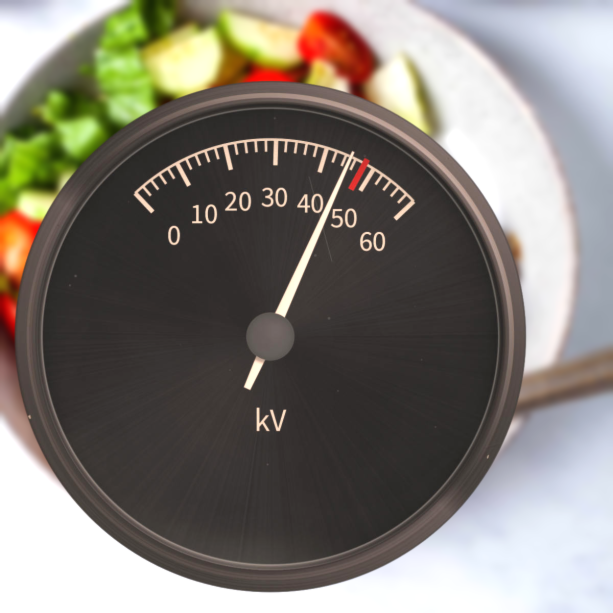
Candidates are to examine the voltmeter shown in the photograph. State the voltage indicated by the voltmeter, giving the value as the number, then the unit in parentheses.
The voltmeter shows 45 (kV)
